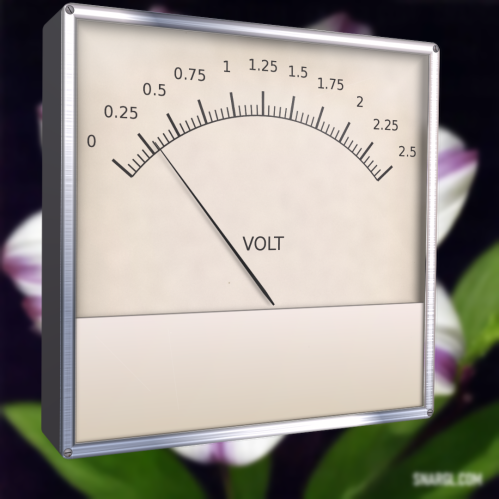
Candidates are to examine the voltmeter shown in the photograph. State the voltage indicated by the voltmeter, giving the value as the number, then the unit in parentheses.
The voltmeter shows 0.3 (V)
